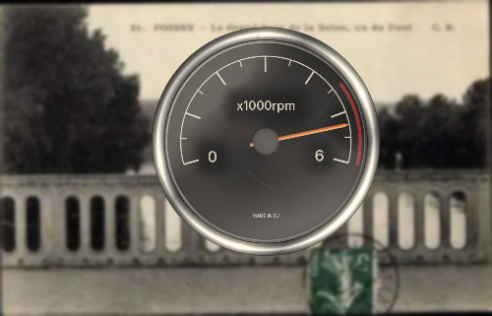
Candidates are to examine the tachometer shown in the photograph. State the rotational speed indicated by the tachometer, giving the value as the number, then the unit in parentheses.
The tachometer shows 5250 (rpm)
